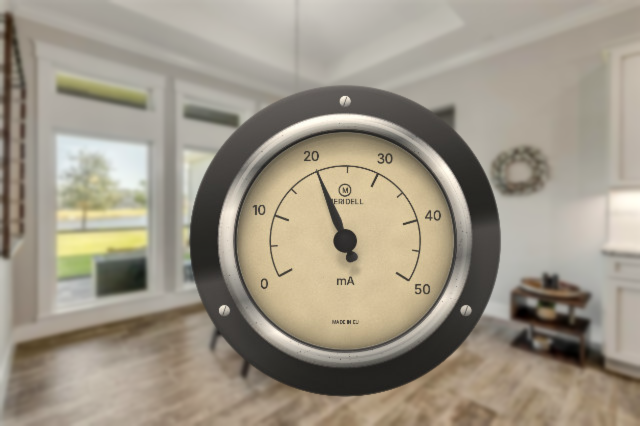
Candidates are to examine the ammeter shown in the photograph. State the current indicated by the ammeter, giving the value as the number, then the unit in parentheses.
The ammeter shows 20 (mA)
